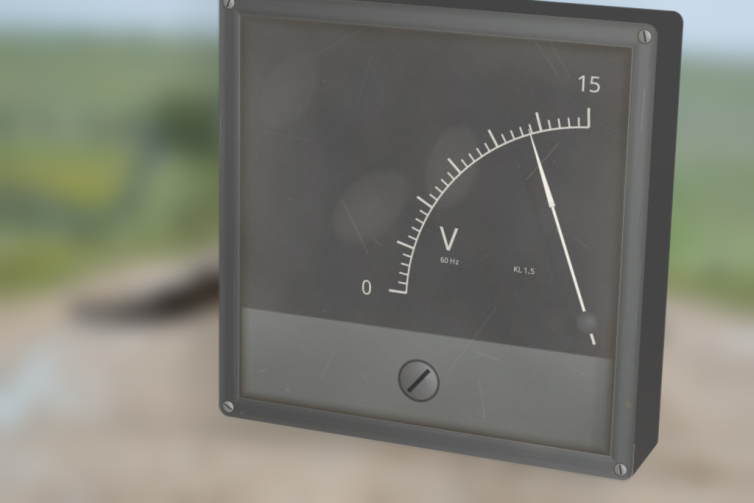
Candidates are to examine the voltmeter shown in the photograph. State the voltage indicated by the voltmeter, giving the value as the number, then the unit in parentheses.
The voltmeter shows 12 (V)
